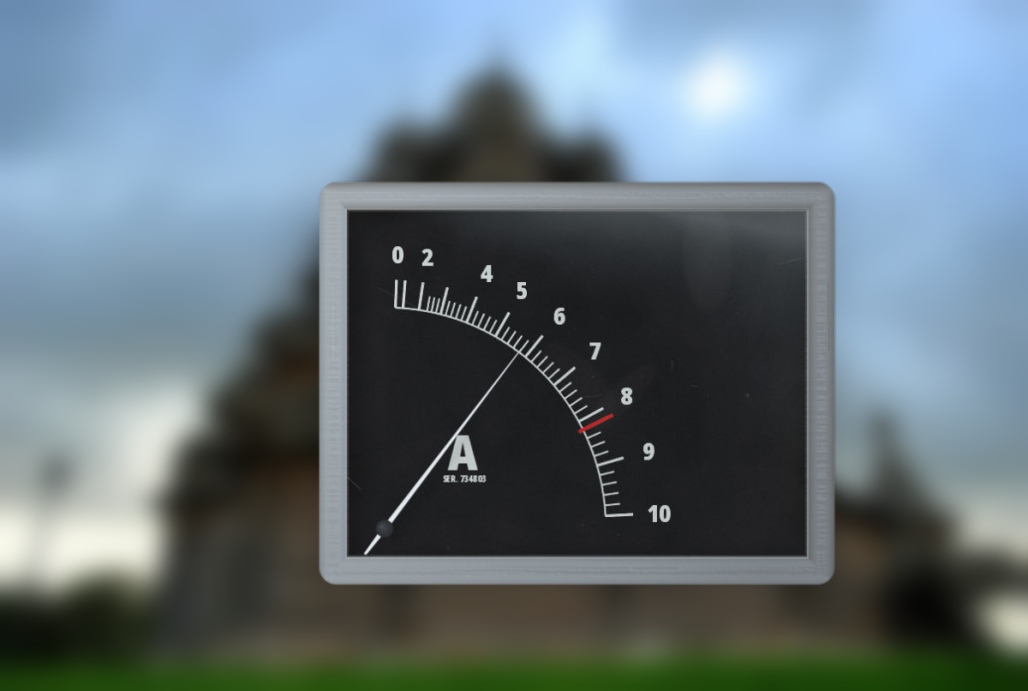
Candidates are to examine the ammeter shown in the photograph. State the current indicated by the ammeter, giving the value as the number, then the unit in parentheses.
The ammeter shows 5.8 (A)
